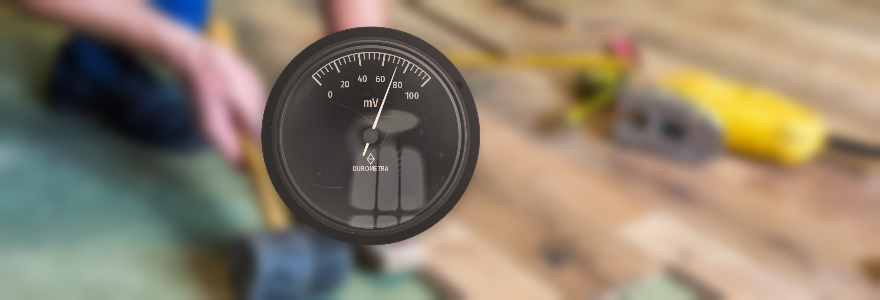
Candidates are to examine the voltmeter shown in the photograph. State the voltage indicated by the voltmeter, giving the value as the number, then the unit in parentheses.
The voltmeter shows 72 (mV)
